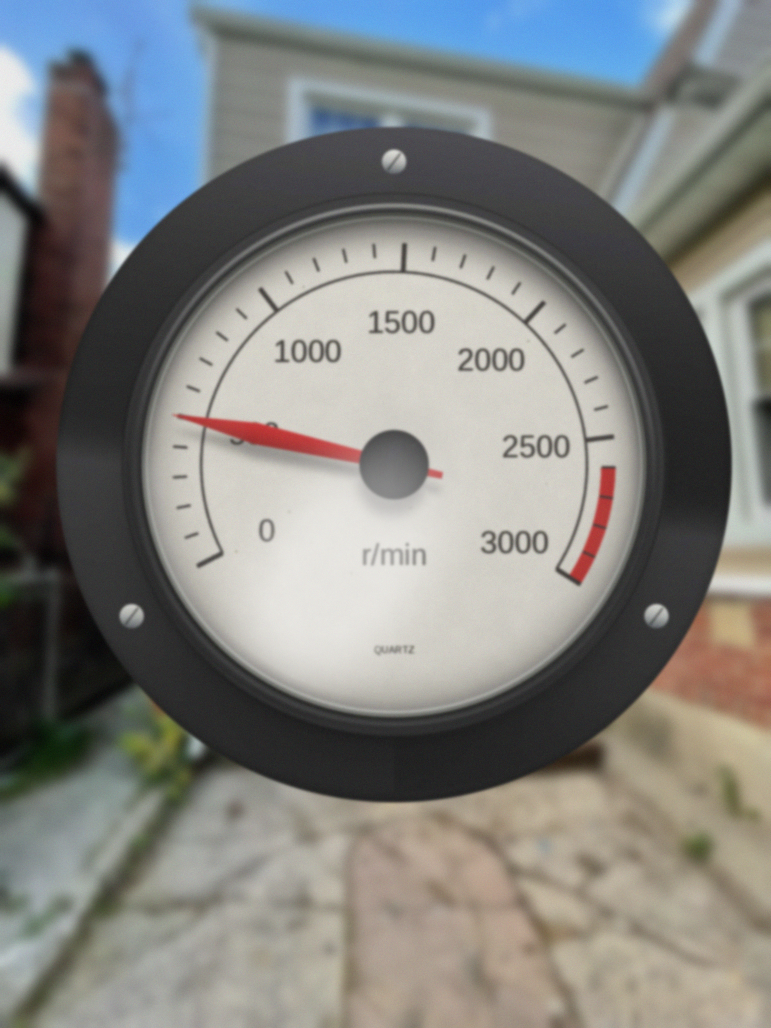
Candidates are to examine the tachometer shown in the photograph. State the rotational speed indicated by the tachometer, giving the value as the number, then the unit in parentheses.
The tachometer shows 500 (rpm)
